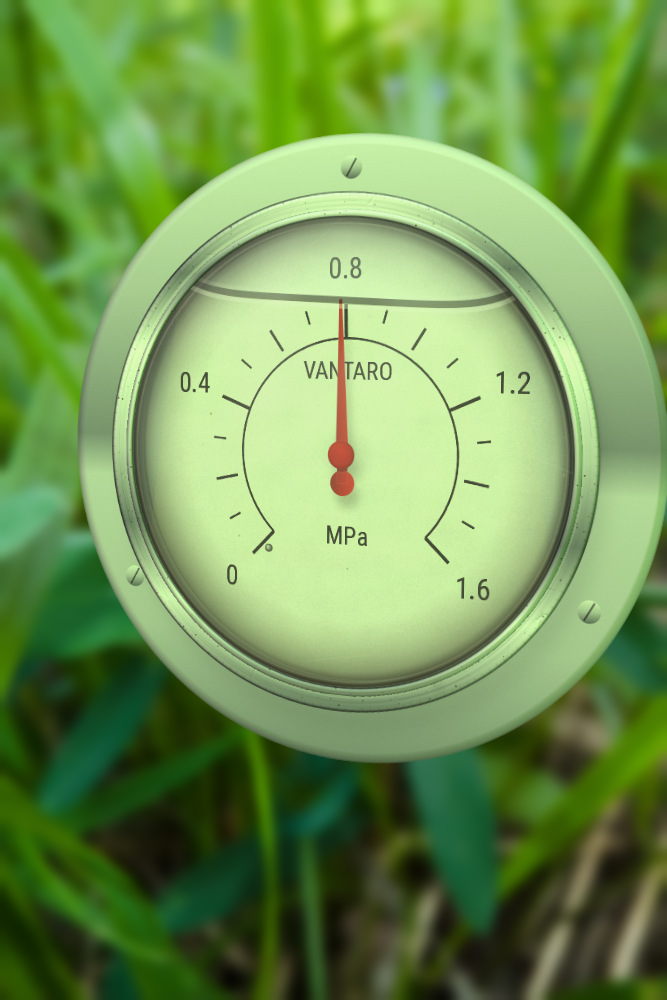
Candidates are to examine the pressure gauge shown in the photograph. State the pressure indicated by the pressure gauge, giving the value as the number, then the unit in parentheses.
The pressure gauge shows 0.8 (MPa)
